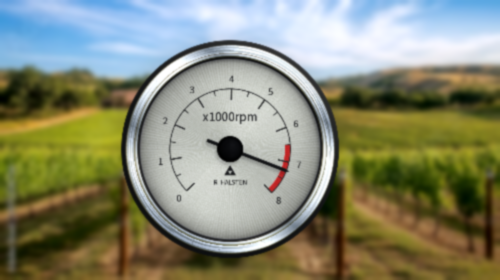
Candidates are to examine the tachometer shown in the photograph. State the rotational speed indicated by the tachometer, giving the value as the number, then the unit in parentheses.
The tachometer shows 7250 (rpm)
